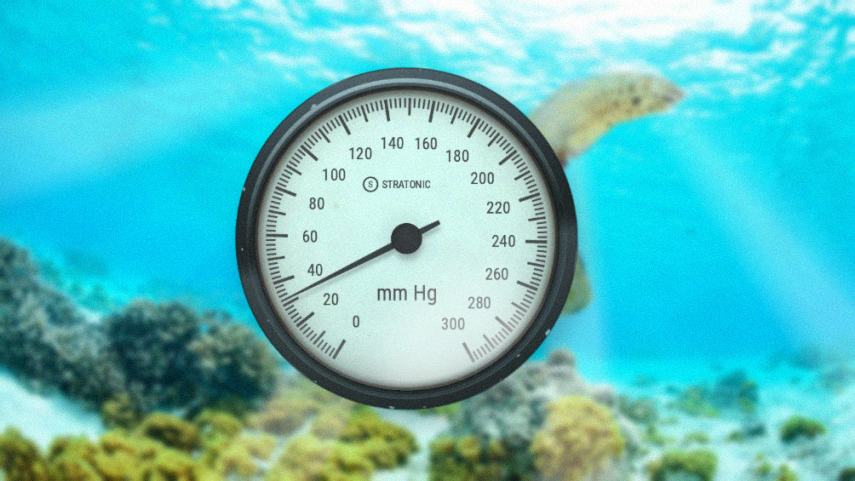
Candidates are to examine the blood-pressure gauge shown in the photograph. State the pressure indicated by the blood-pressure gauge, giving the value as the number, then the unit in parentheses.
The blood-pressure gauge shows 32 (mmHg)
